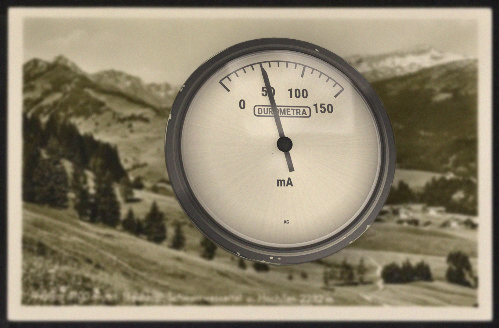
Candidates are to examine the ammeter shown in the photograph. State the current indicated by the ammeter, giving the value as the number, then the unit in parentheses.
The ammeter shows 50 (mA)
